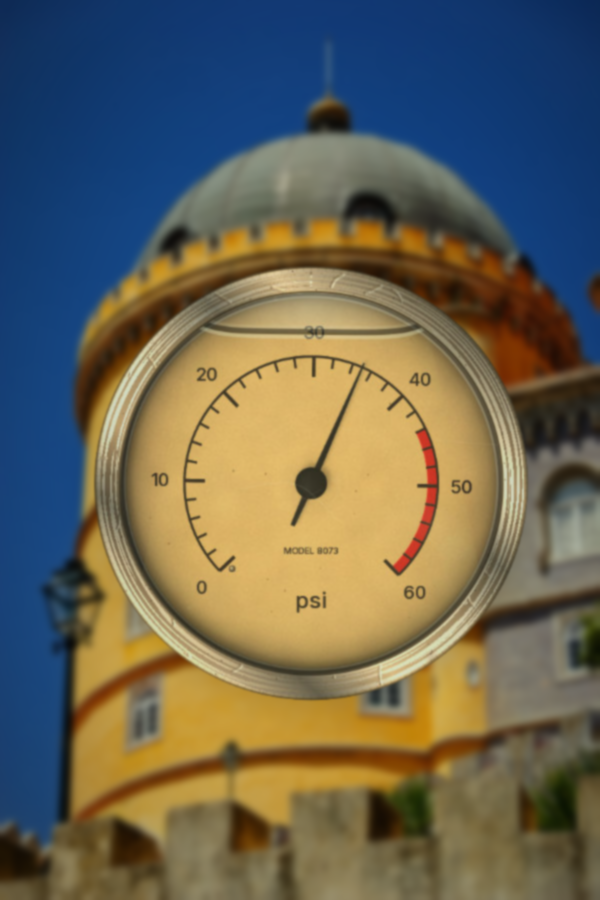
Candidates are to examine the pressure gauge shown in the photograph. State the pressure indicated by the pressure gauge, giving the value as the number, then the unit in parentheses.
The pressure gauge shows 35 (psi)
